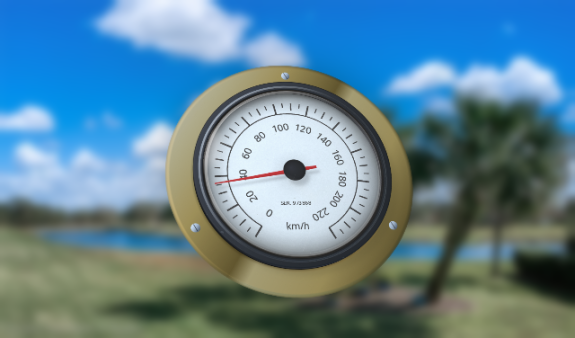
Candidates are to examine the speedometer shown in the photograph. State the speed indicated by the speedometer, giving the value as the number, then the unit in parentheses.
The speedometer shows 35 (km/h)
